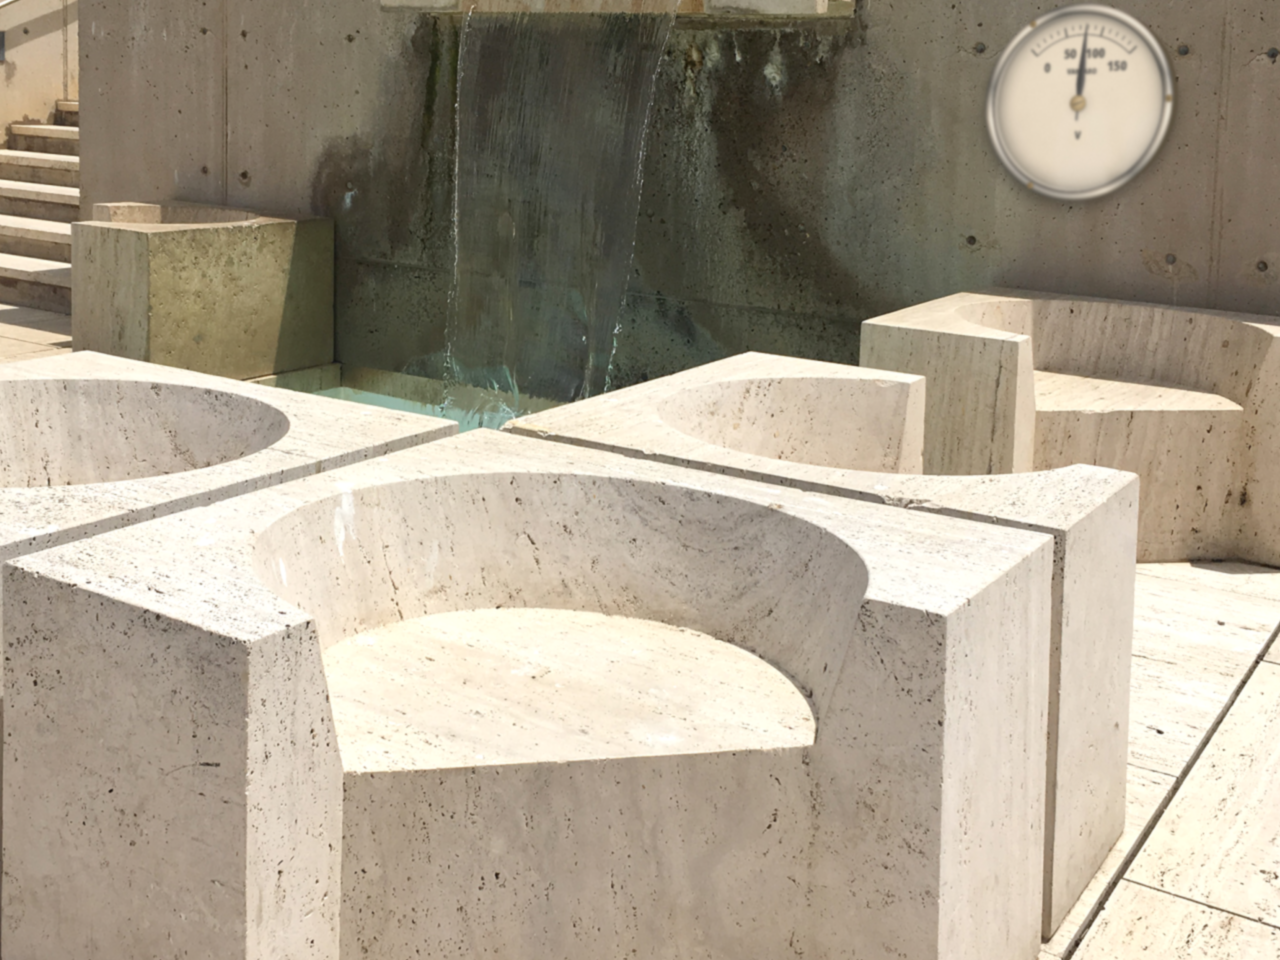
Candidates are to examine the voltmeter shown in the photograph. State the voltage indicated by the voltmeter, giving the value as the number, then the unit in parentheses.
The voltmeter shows 80 (V)
